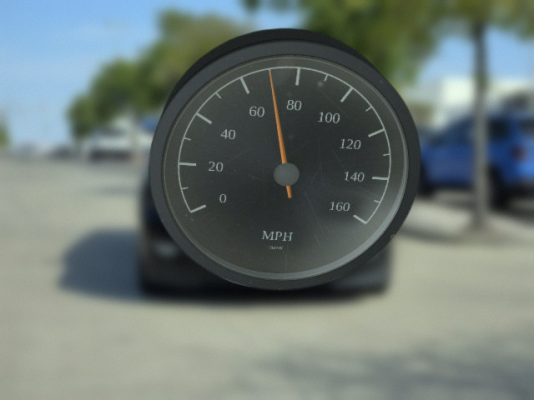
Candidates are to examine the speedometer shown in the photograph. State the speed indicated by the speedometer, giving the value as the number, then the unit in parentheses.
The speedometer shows 70 (mph)
